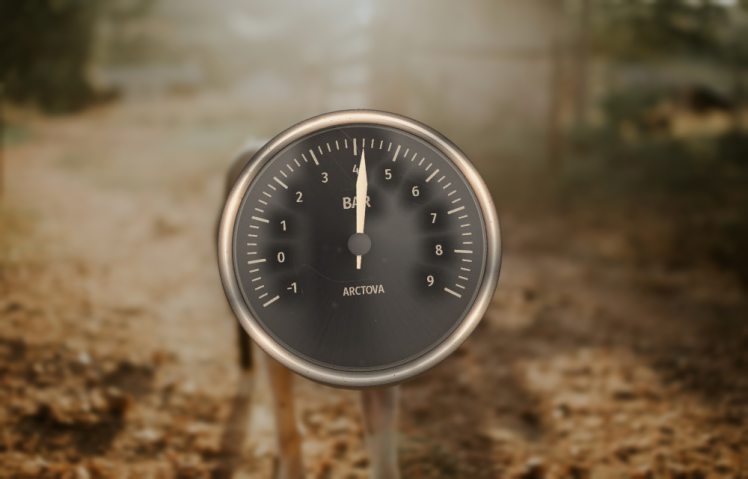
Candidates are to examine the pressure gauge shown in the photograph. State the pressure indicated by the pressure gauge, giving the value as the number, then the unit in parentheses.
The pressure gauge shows 4.2 (bar)
